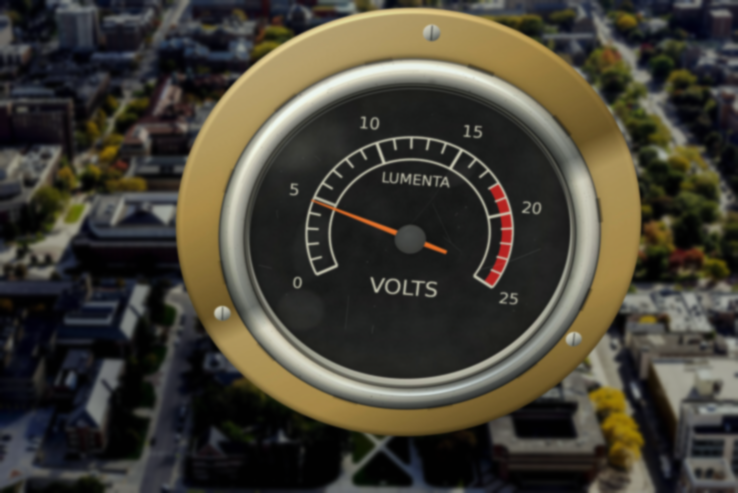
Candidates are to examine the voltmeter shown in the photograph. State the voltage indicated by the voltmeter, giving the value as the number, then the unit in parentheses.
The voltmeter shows 5 (V)
